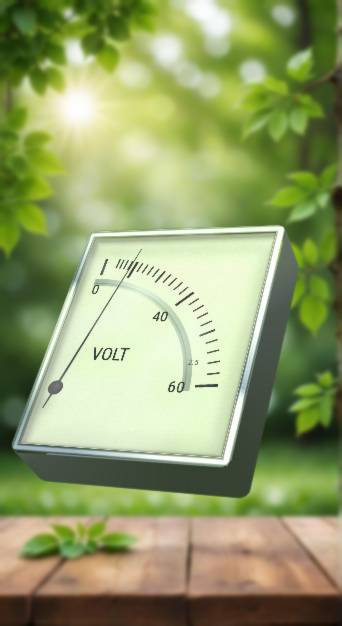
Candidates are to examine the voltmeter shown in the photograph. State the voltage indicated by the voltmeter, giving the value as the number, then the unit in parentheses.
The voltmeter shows 20 (V)
